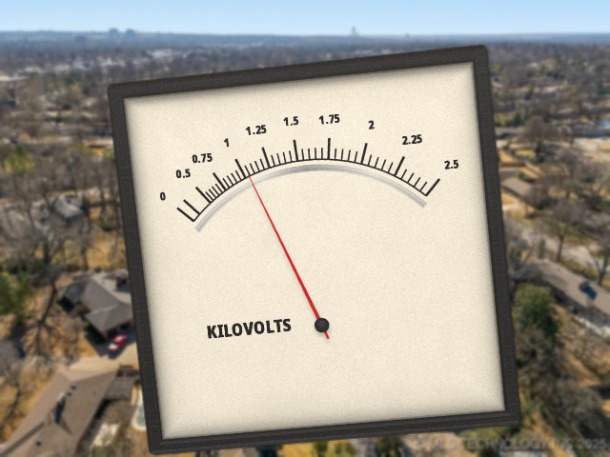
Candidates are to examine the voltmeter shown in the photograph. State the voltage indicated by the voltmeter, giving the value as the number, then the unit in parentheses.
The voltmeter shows 1.05 (kV)
